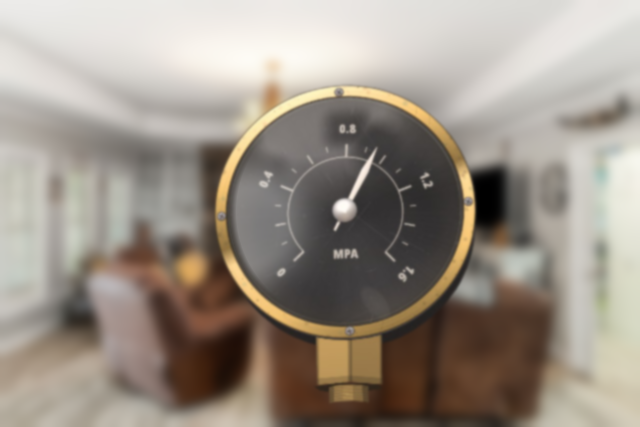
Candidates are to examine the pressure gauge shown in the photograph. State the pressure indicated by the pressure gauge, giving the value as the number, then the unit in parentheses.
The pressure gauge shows 0.95 (MPa)
